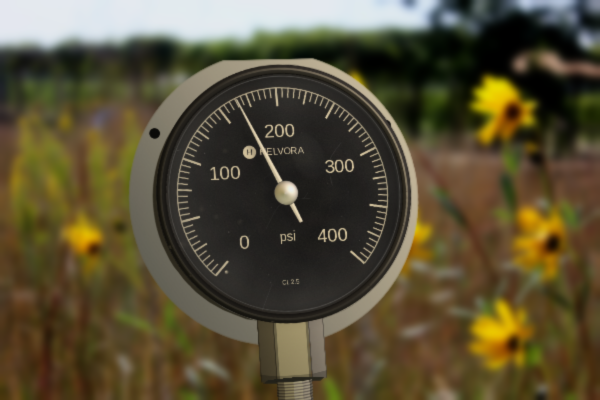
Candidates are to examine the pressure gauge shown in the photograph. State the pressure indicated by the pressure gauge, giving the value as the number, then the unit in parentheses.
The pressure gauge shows 165 (psi)
